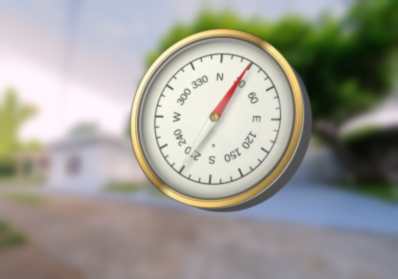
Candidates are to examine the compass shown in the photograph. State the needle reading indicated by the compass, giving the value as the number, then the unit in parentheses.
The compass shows 30 (°)
